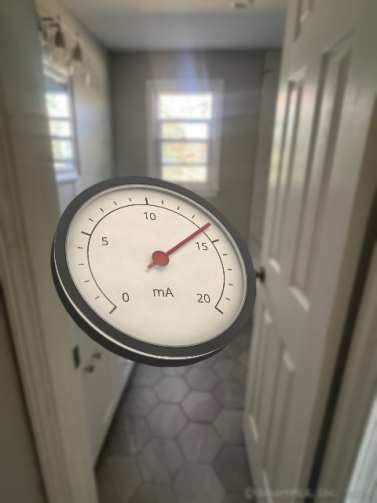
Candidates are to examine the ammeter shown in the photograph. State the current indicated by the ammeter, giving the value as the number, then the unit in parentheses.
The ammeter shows 14 (mA)
